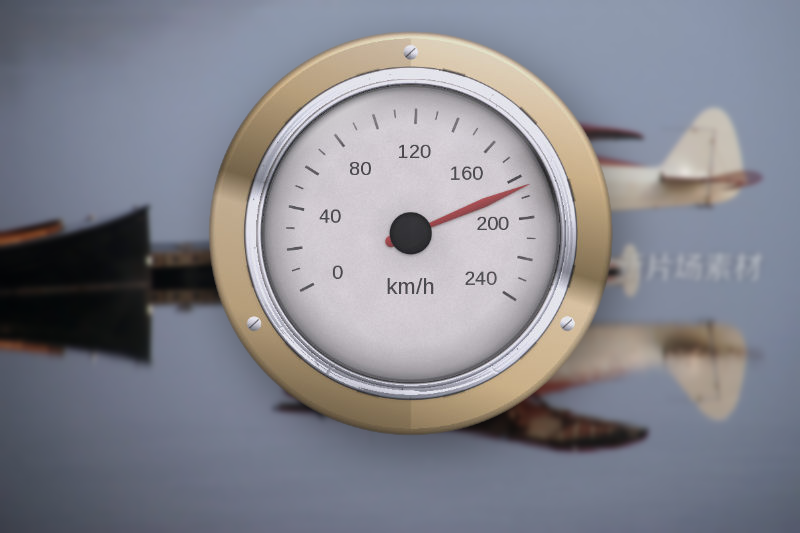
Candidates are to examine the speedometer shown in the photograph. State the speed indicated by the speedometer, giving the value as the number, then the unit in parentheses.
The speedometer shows 185 (km/h)
